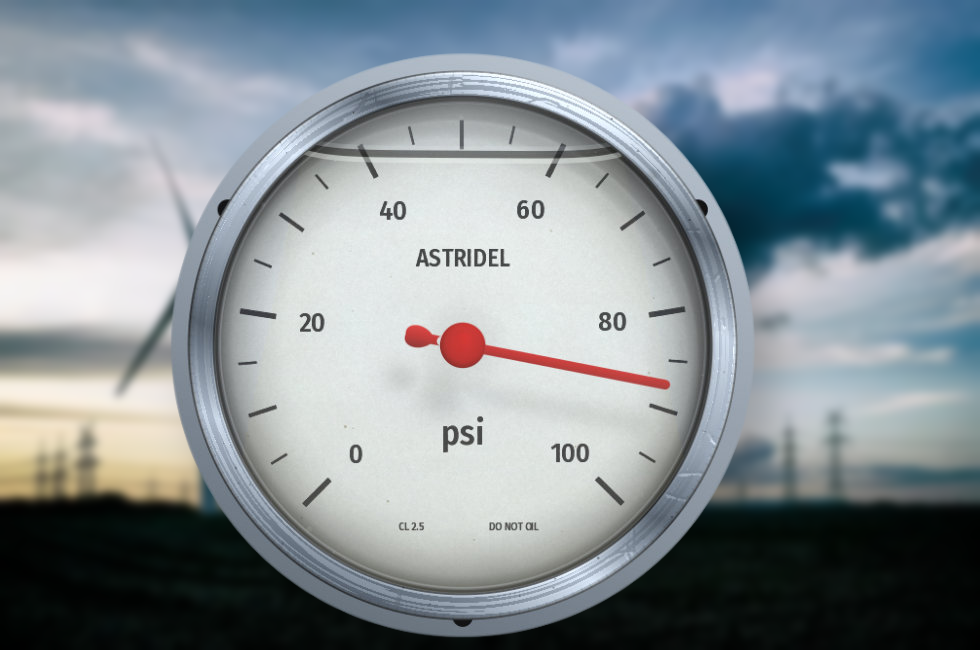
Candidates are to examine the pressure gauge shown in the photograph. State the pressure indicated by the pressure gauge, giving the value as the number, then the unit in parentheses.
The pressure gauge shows 87.5 (psi)
